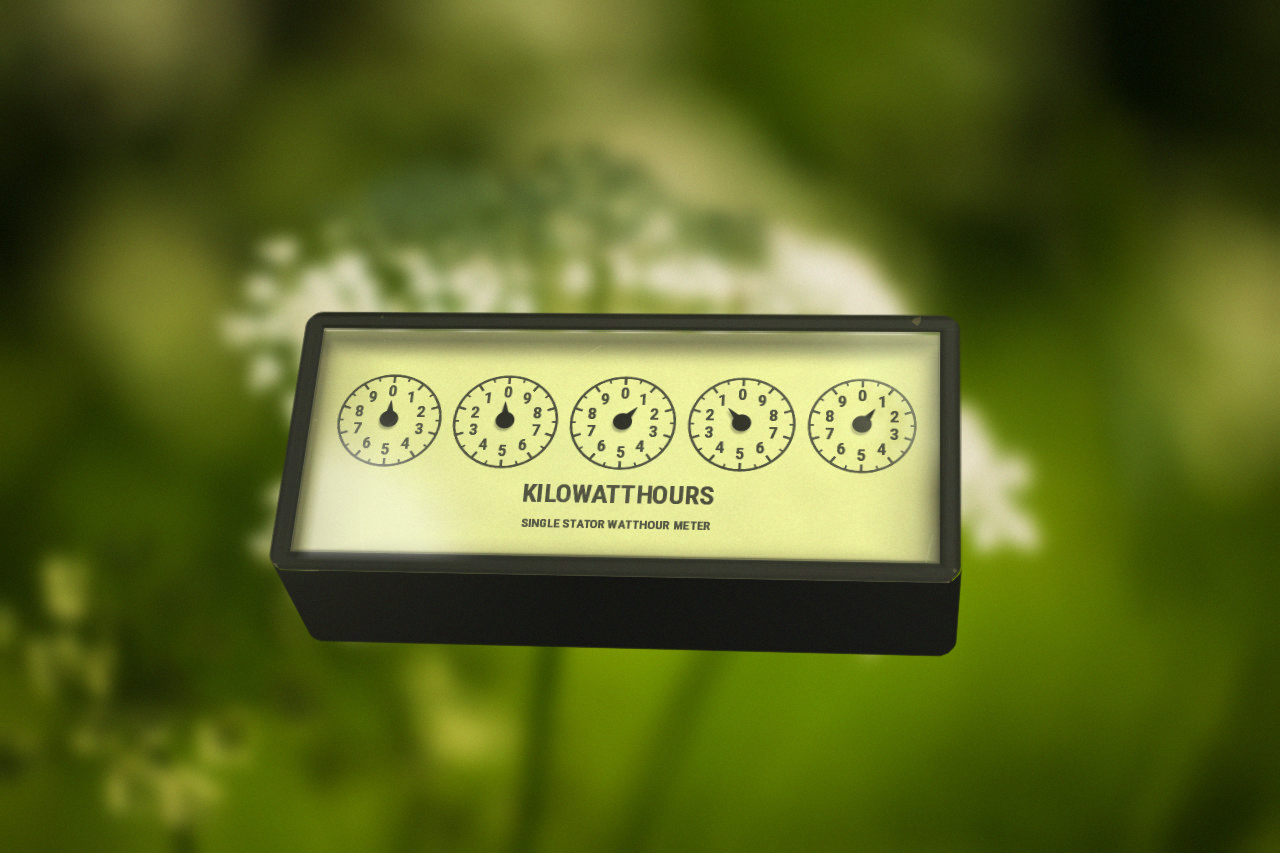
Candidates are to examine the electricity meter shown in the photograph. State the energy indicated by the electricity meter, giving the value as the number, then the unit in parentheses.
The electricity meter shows 111 (kWh)
